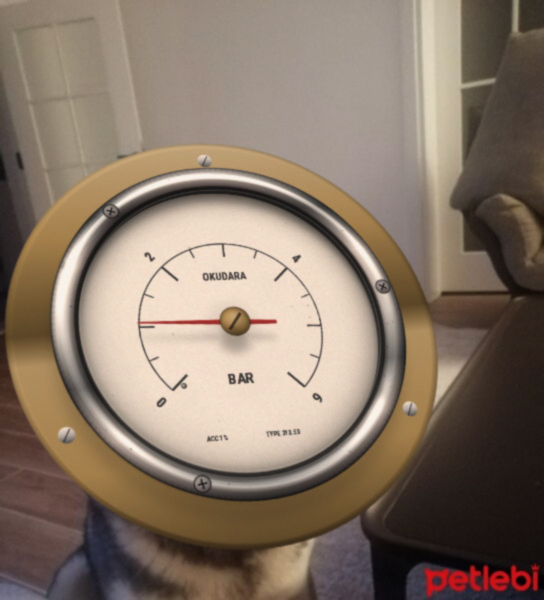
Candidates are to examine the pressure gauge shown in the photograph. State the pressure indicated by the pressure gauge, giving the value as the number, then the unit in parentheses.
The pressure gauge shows 1 (bar)
